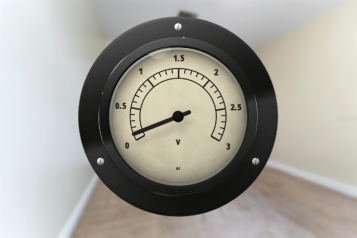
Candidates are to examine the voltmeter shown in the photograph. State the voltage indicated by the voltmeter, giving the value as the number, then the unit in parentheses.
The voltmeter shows 0.1 (V)
